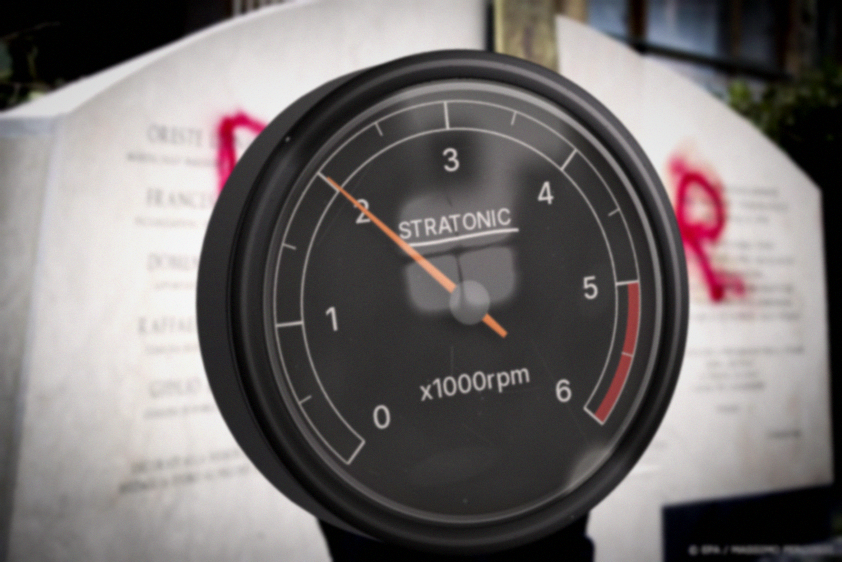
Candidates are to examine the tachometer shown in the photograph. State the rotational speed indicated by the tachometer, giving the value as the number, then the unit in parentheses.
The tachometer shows 2000 (rpm)
